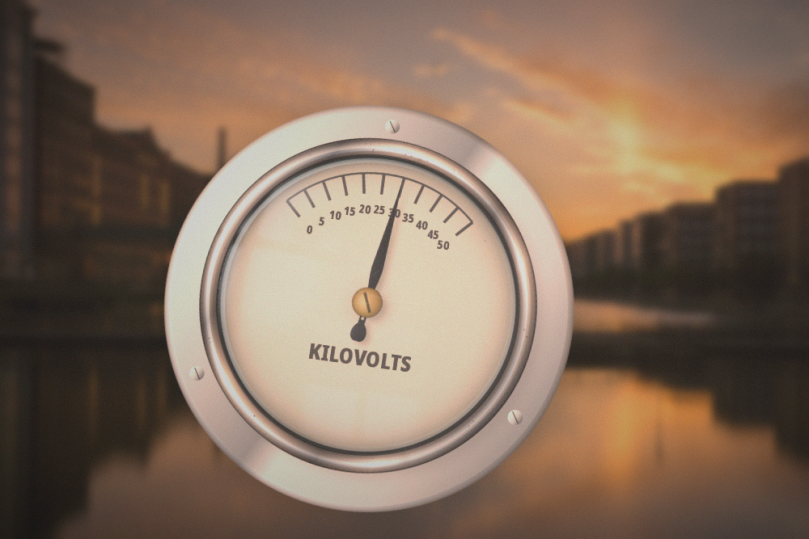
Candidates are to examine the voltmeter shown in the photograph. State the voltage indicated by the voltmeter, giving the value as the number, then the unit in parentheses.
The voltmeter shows 30 (kV)
